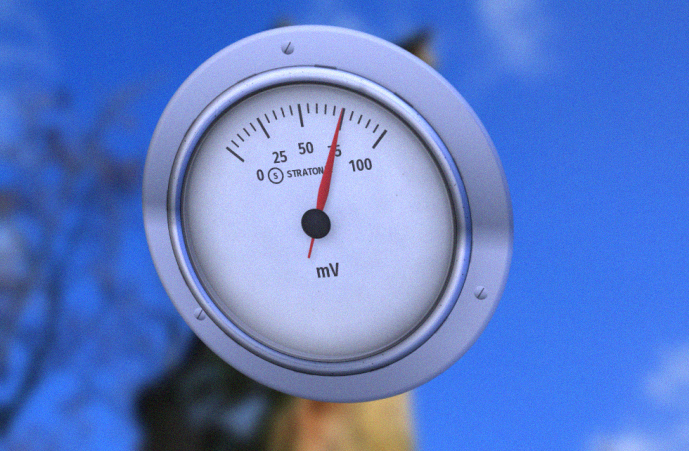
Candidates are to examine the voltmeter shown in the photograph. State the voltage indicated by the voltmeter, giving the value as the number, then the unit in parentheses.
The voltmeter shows 75 (mV)
